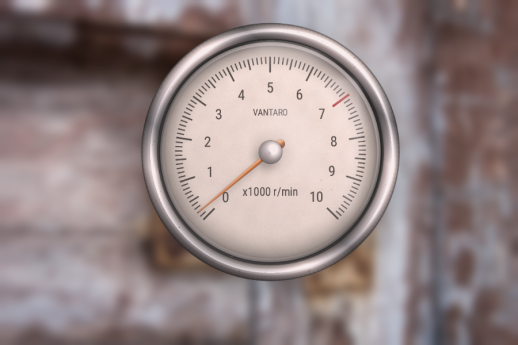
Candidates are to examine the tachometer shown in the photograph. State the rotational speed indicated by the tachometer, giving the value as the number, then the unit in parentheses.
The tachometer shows 200 (rpm)
